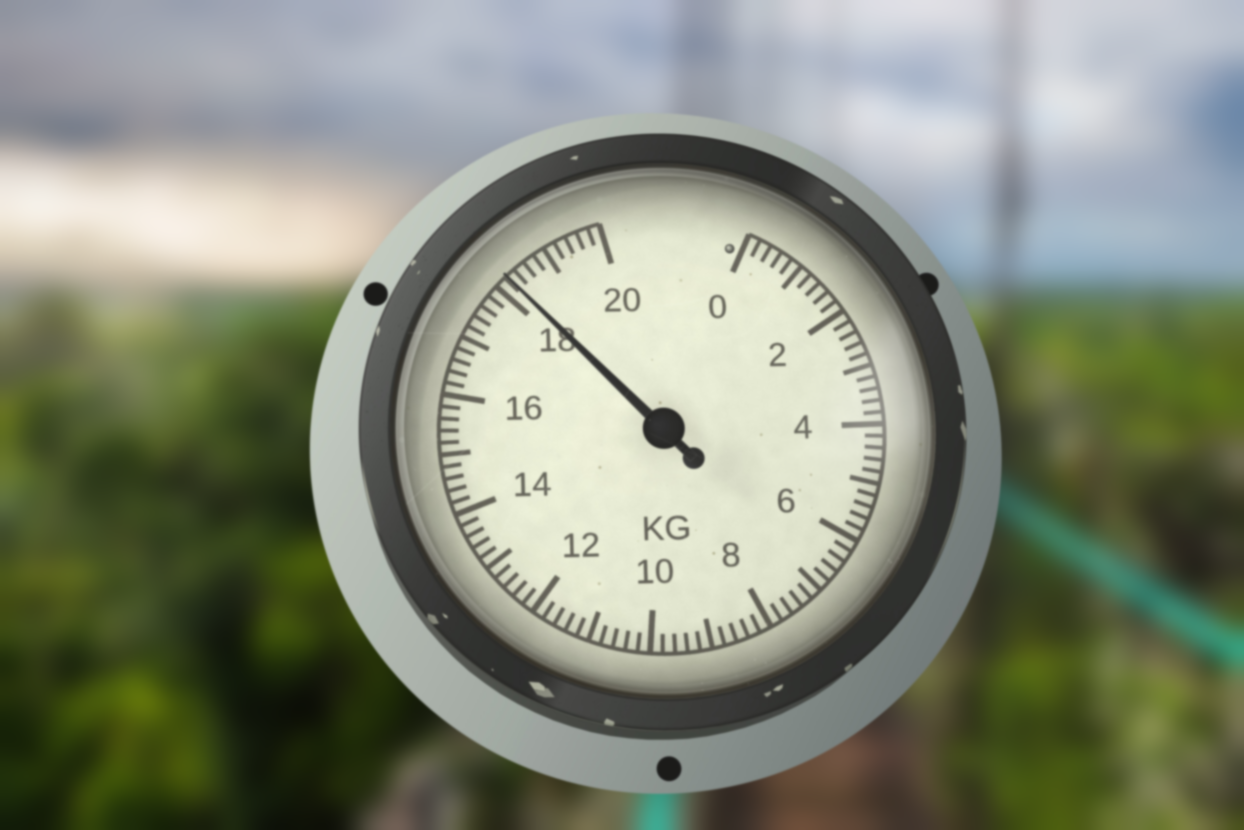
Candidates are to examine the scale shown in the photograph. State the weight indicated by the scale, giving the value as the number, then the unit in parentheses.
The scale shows 18.2 (kg)
